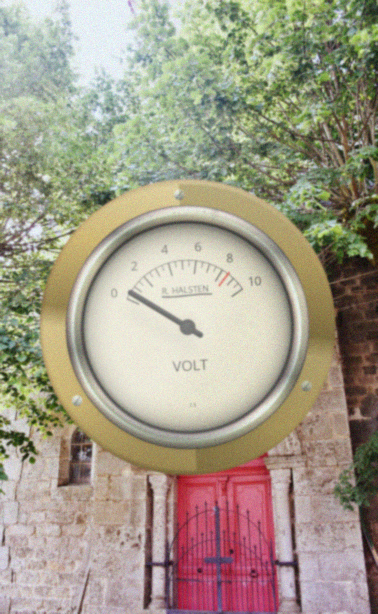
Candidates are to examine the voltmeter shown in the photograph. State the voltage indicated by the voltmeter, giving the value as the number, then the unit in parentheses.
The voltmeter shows 0.5 (V)
